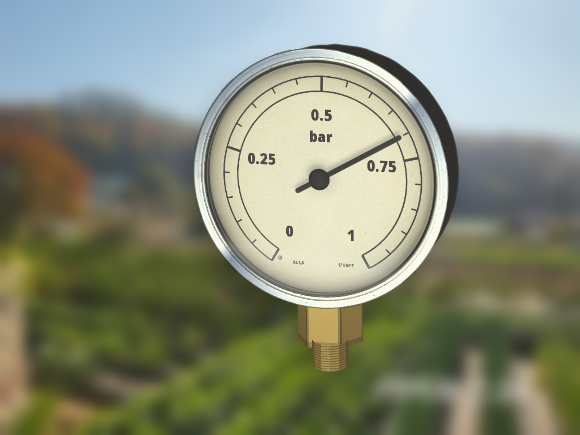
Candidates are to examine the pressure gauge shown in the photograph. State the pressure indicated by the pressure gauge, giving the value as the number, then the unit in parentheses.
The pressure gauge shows 0.7 (bar)
